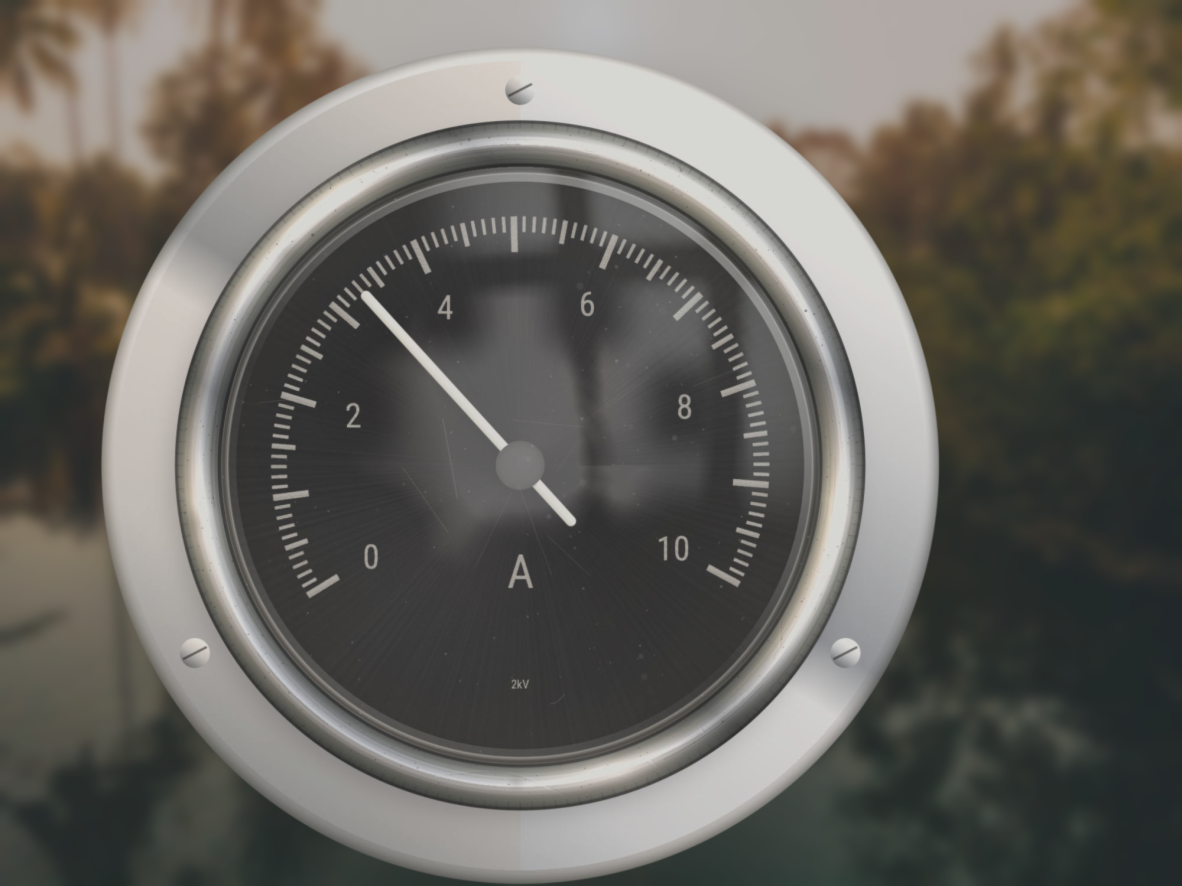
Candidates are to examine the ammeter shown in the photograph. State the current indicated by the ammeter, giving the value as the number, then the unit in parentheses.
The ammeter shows 3.3 (A)
